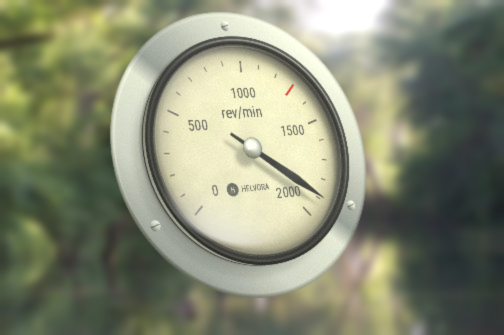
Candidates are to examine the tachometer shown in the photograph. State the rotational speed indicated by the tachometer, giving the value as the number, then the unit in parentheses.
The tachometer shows 1900 (rpm)
